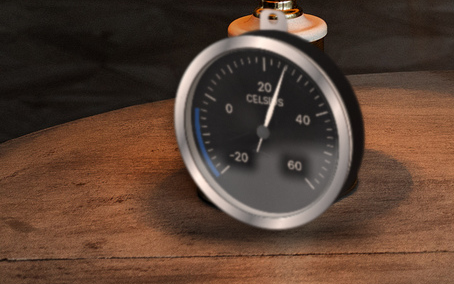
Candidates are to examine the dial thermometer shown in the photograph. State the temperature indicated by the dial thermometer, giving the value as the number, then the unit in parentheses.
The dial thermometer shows 26 (°C)
